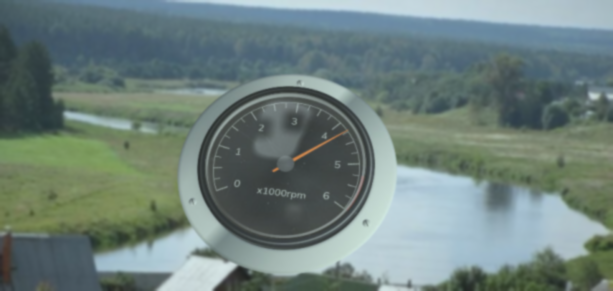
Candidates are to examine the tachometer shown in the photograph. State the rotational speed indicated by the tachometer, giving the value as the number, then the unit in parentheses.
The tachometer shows 4250 (rpm)
